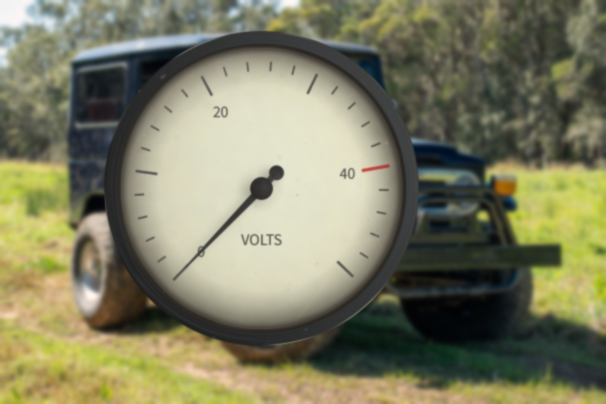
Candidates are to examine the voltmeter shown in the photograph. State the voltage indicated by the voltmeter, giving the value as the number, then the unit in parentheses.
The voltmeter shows 0 (V)
